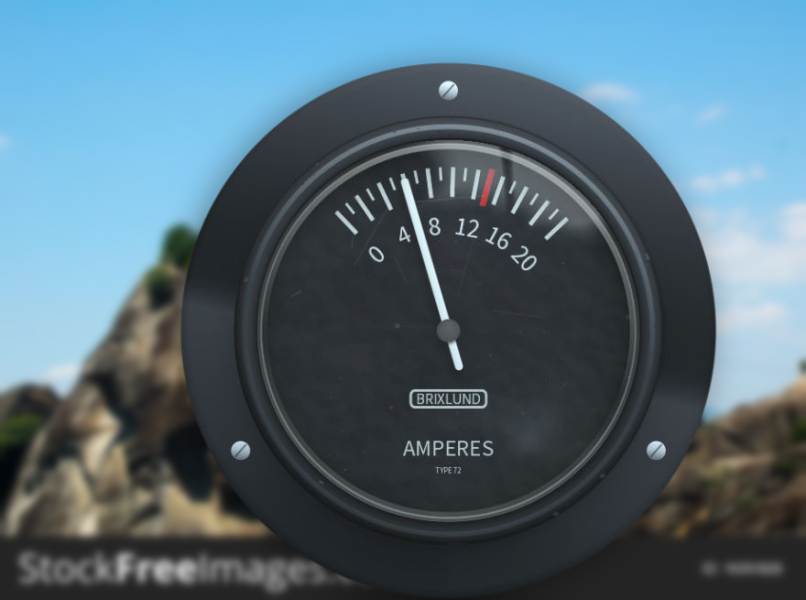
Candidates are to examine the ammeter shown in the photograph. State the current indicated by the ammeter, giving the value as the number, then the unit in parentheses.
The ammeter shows 6 (A)
